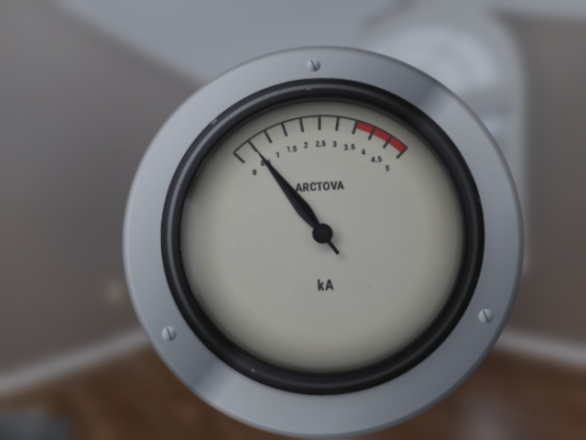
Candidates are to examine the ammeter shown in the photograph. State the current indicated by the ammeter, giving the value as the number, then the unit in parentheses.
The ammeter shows 0.5 (kA)
